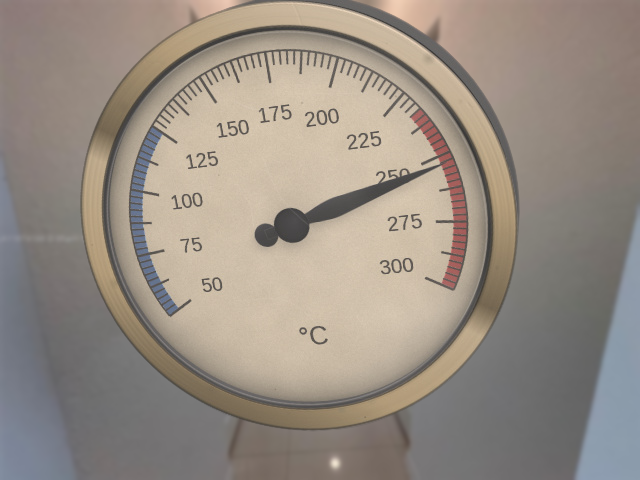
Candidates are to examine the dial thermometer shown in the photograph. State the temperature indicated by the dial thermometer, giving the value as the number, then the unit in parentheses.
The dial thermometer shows 252.5 (°C)
